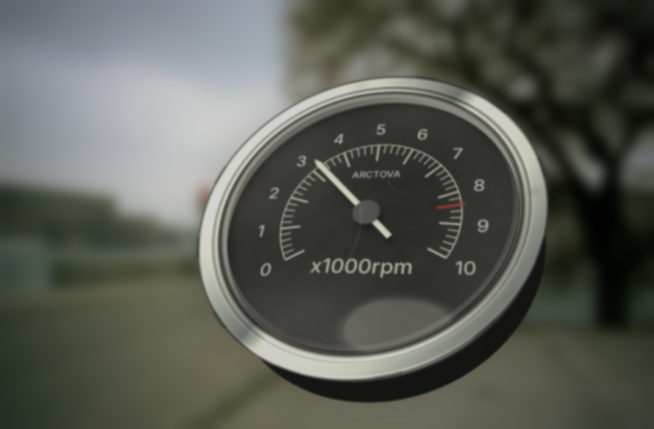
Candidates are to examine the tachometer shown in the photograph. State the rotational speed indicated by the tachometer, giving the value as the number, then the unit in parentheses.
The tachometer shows 3200 (rpm)
